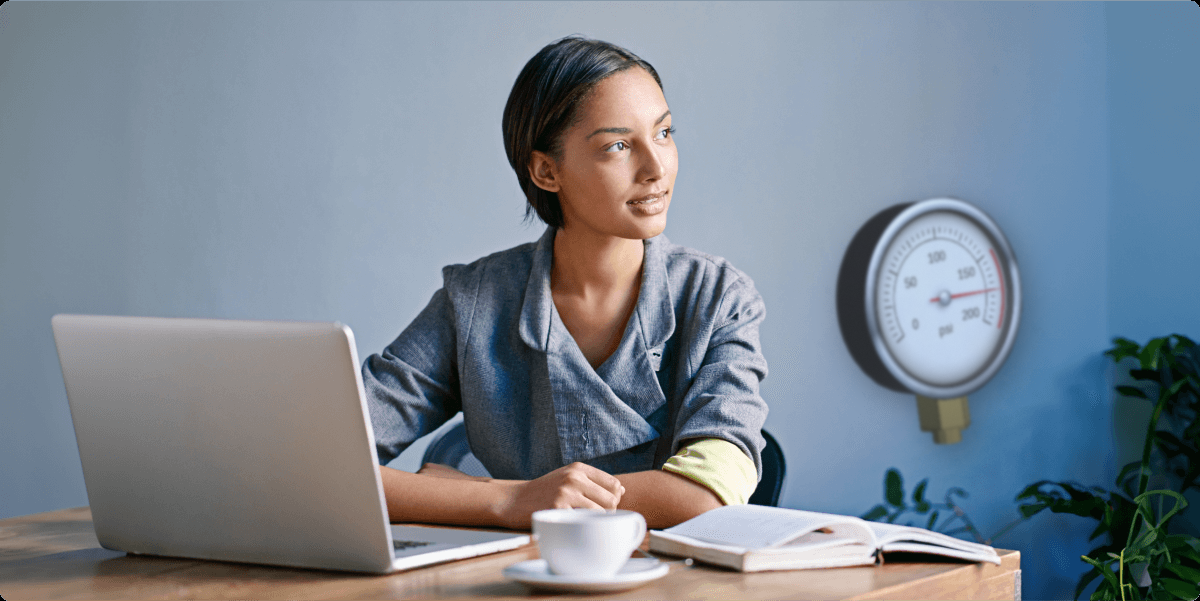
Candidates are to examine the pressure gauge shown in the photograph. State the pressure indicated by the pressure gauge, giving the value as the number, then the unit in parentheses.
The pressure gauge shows 175 (psi)
